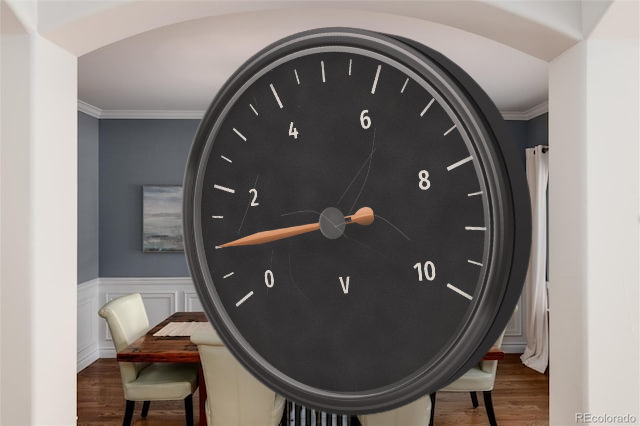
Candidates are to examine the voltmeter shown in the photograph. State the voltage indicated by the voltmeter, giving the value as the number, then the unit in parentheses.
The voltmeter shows 1 (V)
